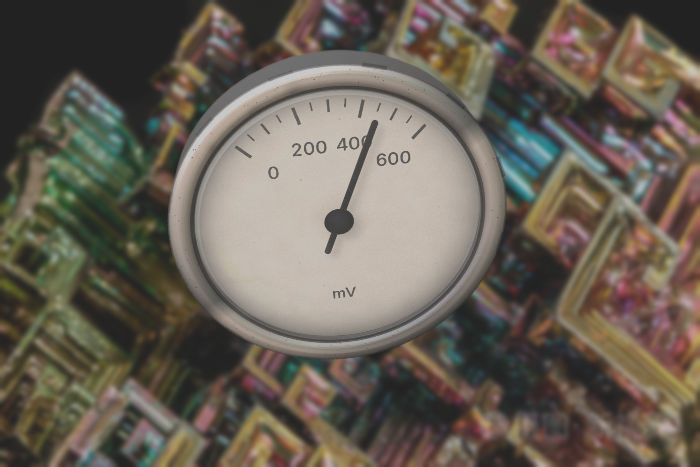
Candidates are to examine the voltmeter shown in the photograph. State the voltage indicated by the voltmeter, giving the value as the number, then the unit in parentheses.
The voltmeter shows 450 (mV)
